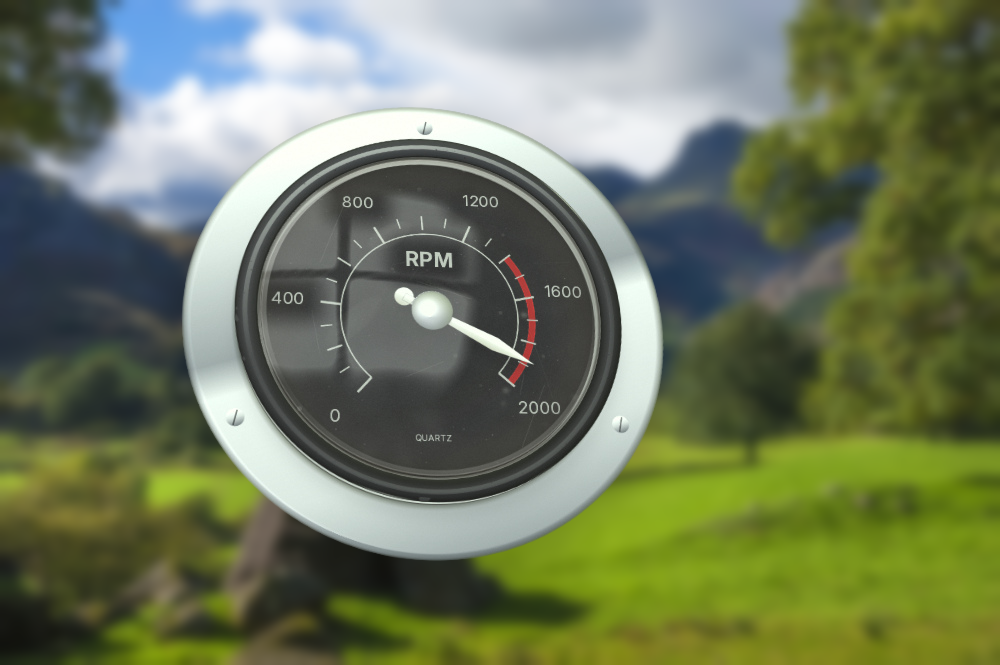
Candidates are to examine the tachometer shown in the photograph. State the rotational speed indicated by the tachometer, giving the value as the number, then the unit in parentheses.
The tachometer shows 1900 (rpm)
